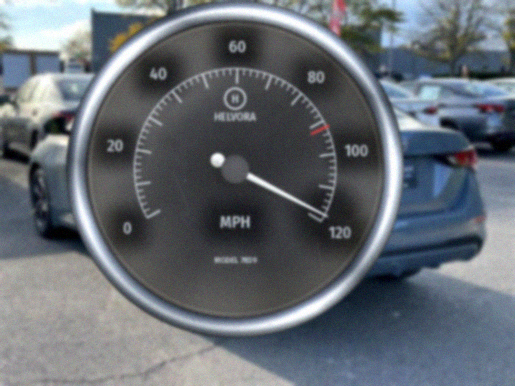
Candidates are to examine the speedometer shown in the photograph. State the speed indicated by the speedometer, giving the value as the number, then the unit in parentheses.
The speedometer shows 118 (mph)
